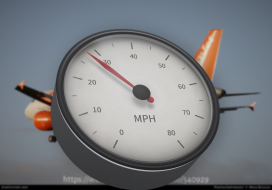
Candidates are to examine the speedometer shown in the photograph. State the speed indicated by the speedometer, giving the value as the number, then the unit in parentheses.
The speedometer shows 27.5 (mph)
